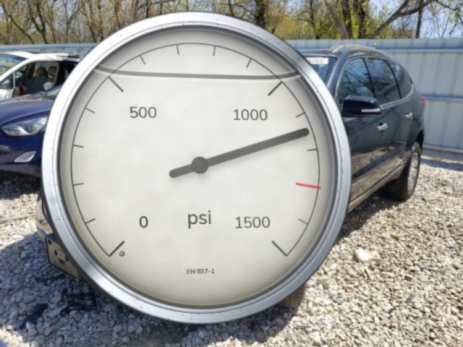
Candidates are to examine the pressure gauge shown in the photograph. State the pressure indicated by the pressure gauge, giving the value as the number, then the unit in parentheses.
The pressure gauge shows 1150 (psi)
